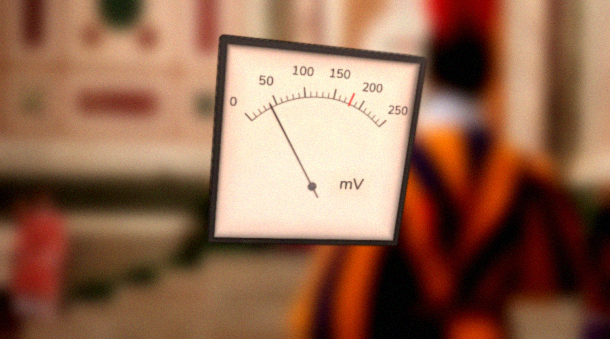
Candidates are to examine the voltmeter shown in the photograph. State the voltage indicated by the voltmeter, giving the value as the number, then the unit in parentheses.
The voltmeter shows 40 (mV)
